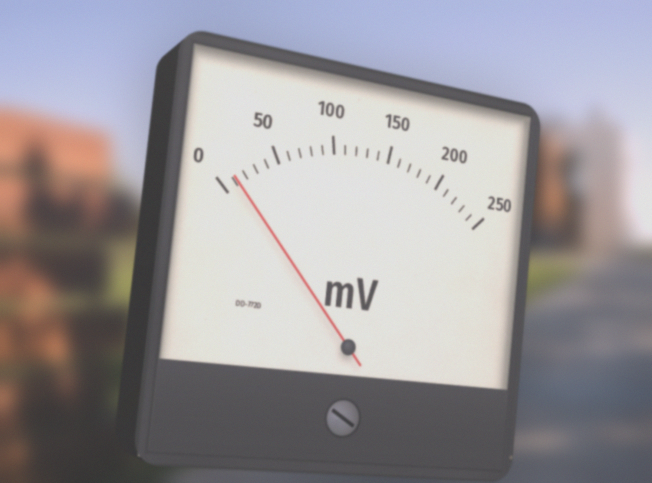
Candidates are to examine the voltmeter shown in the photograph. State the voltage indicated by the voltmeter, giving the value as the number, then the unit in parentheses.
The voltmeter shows 10 (mV)
